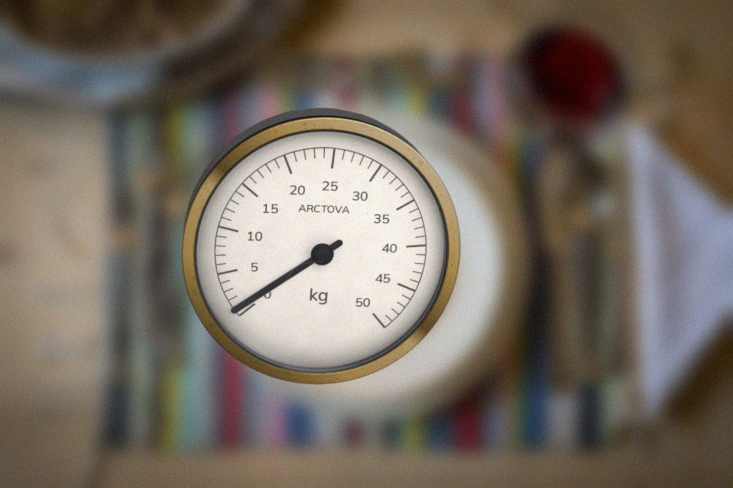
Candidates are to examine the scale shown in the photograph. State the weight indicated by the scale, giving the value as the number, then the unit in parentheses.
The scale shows 1 (kg)
